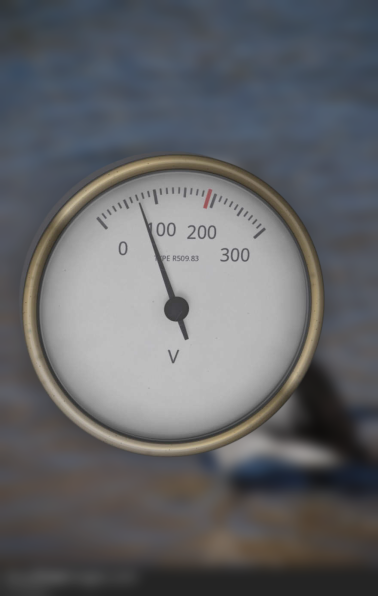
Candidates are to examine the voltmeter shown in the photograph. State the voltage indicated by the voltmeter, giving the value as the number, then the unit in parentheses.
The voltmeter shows 70 (V)
